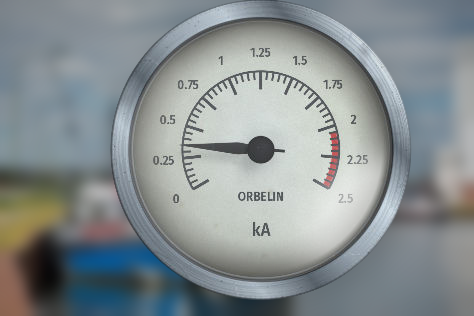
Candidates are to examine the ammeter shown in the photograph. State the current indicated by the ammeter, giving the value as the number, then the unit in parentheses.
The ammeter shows 0.35 (kA)
